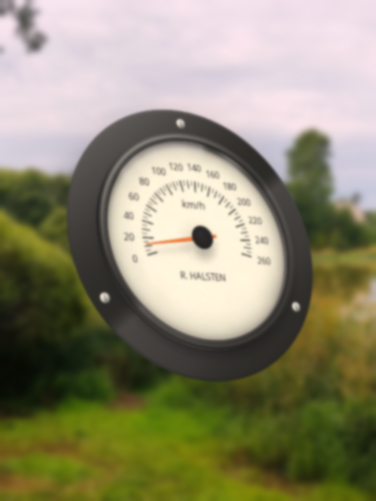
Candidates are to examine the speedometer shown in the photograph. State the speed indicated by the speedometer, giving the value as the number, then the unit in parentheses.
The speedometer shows 10 (km/h)
